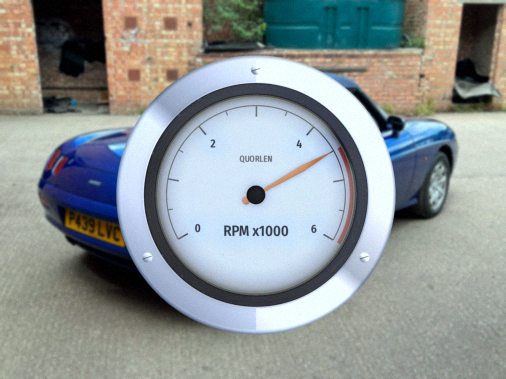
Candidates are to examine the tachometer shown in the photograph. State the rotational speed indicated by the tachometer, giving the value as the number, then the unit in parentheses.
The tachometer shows 4500 (rpm)
